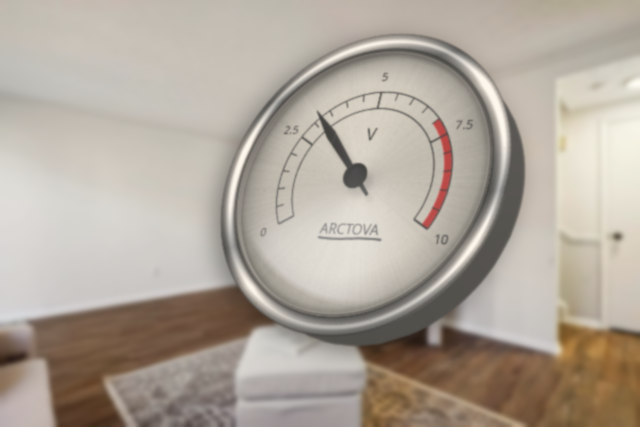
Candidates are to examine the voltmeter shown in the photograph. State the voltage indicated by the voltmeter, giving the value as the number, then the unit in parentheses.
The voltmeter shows 3.25 (V)
